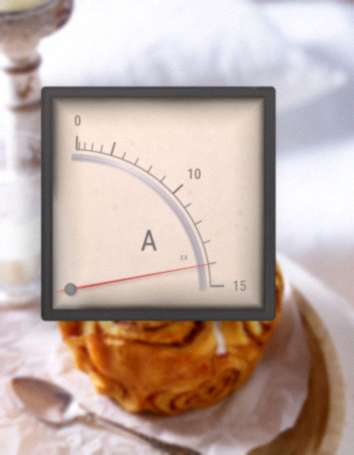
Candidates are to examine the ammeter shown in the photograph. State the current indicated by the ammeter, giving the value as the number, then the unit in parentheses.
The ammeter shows 14 (A)
